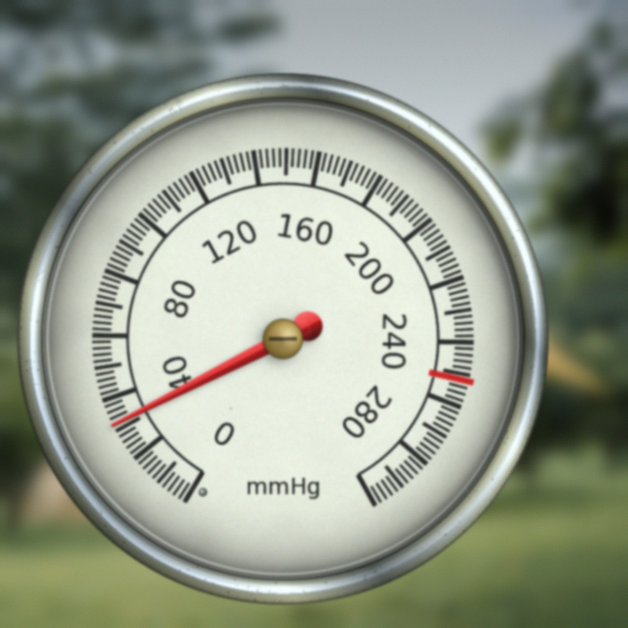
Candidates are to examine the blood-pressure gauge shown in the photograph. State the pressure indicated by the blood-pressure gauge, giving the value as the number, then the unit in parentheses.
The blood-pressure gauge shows 32 (mmHg)
